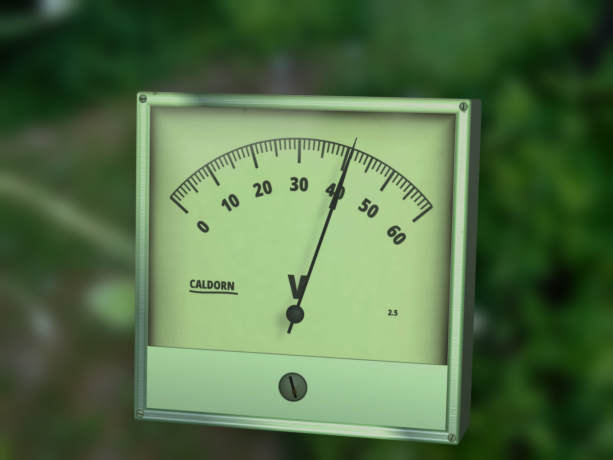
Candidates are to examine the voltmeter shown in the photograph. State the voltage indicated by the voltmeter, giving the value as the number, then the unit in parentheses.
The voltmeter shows 41 (V)
